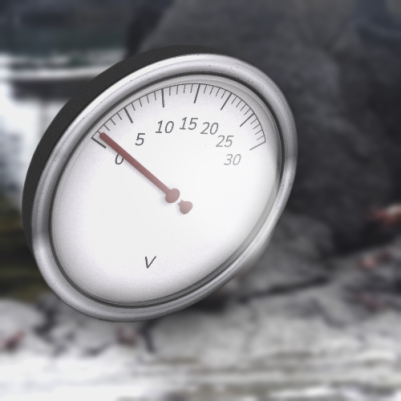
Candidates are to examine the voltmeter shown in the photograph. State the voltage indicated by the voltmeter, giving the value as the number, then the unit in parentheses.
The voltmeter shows 1 (V)
